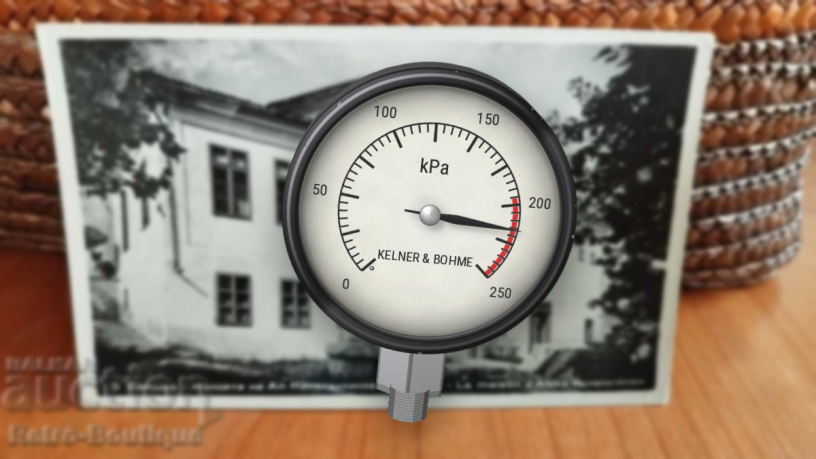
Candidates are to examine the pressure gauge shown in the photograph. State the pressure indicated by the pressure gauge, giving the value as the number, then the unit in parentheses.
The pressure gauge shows 215 (kPa)
